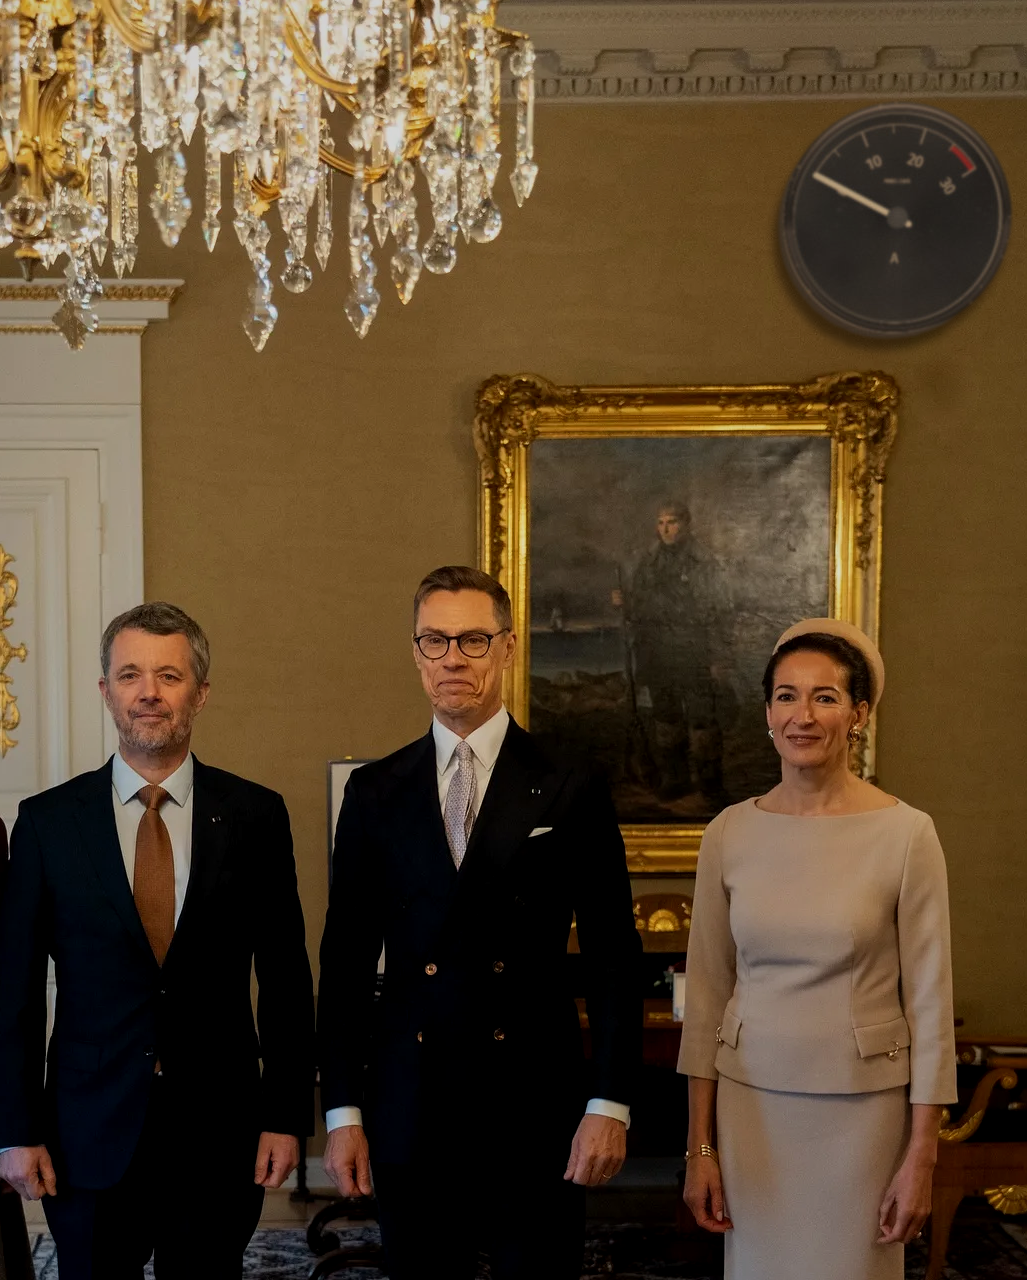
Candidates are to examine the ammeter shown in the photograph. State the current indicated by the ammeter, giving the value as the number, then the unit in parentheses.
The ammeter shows 0 (A)
